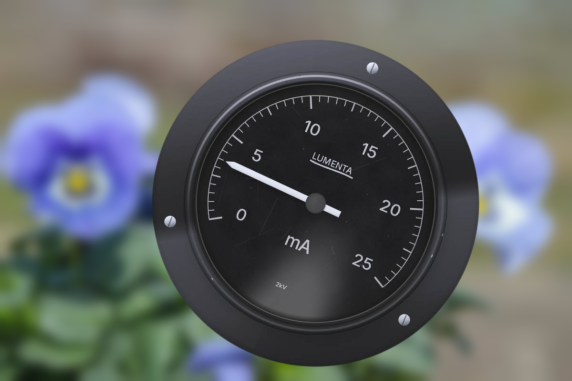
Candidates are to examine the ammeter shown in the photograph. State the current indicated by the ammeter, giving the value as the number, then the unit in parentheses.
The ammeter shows 3.5 (mA)
